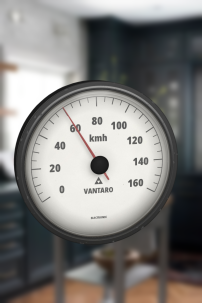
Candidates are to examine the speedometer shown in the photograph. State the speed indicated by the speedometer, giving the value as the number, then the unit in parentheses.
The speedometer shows 60 (km/h)
